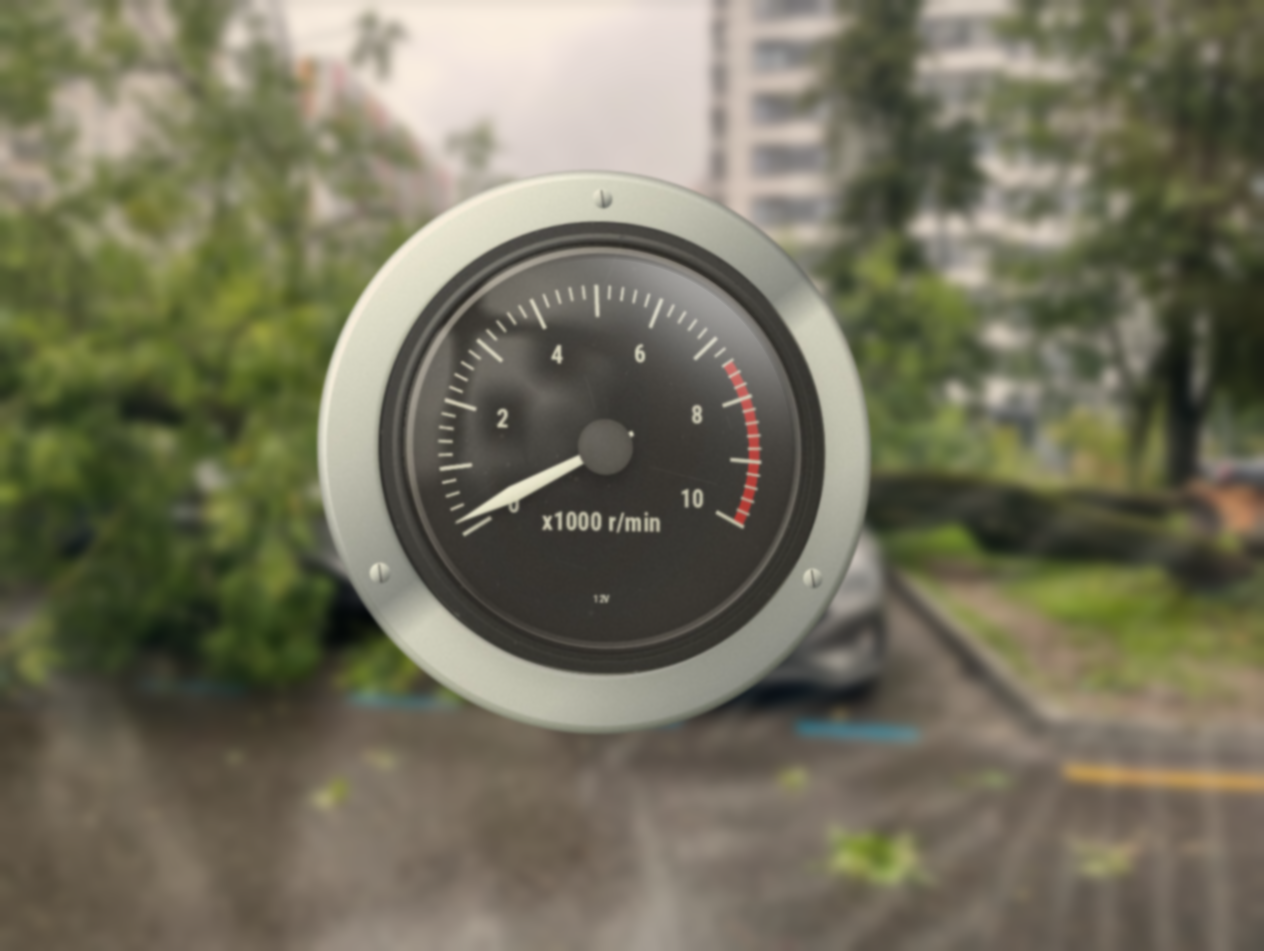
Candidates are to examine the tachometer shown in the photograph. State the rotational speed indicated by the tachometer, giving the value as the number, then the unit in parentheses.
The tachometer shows 200 (rpm)
